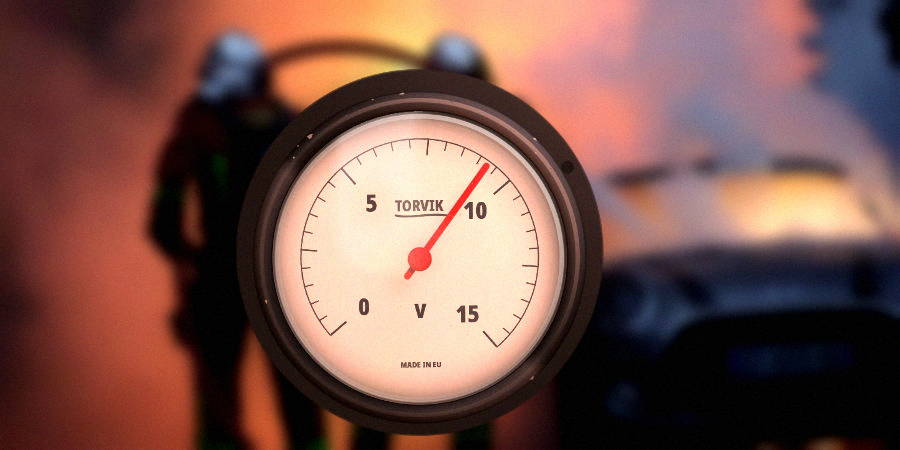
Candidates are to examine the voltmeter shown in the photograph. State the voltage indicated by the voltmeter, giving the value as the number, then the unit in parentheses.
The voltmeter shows 9.25 (V)
